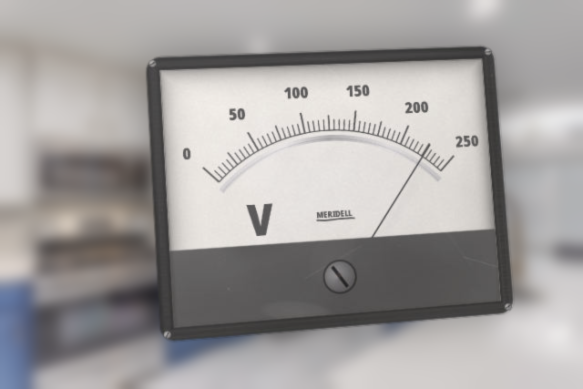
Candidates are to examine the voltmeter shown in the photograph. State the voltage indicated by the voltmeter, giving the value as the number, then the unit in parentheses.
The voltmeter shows 225 (V)
